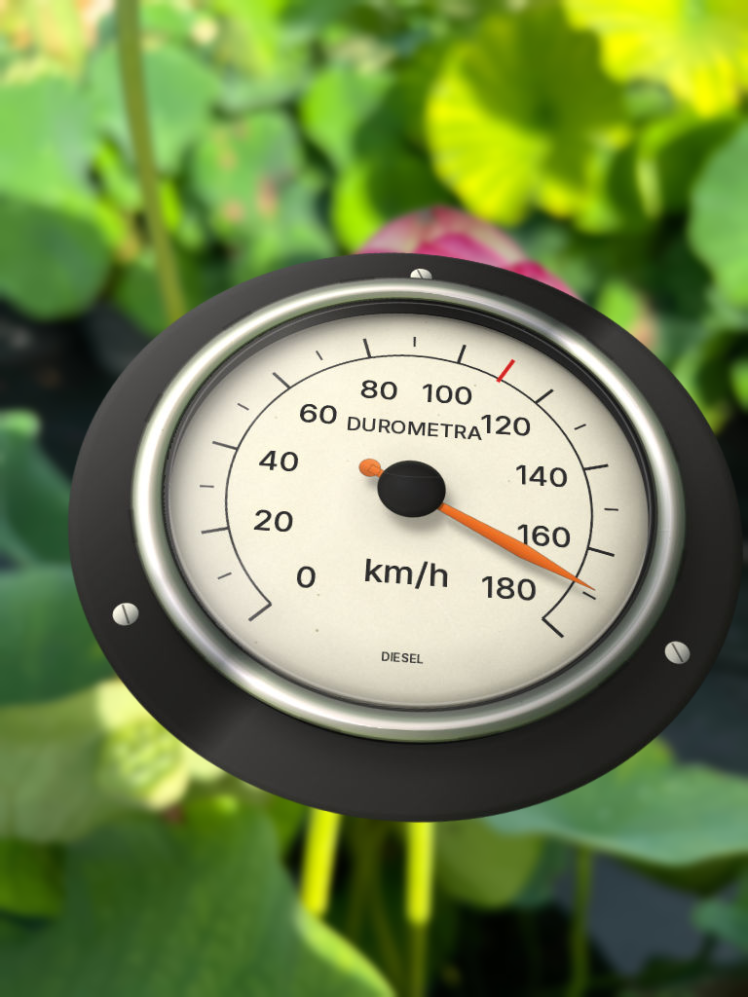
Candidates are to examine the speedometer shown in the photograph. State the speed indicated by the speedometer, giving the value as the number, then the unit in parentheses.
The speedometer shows 170 (km/h)
